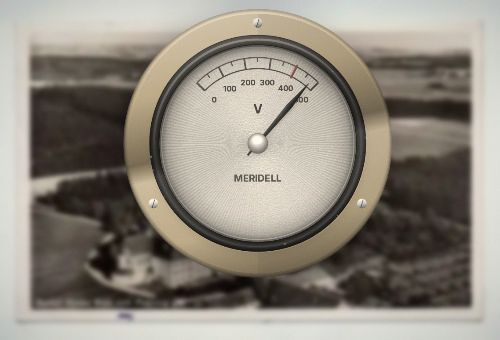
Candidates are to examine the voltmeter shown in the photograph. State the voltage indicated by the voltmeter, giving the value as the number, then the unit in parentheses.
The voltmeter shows 475 (V)
